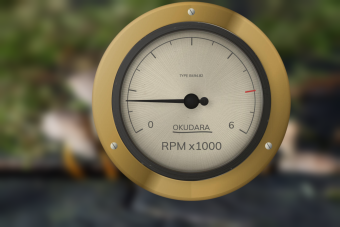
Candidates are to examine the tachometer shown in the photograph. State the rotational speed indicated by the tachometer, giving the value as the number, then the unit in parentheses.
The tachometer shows 750 (rpm)
